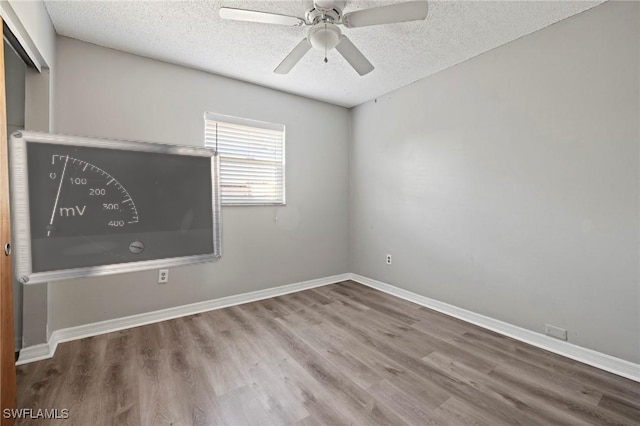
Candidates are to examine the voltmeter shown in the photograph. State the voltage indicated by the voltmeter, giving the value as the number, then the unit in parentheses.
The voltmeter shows 40 (mV)
